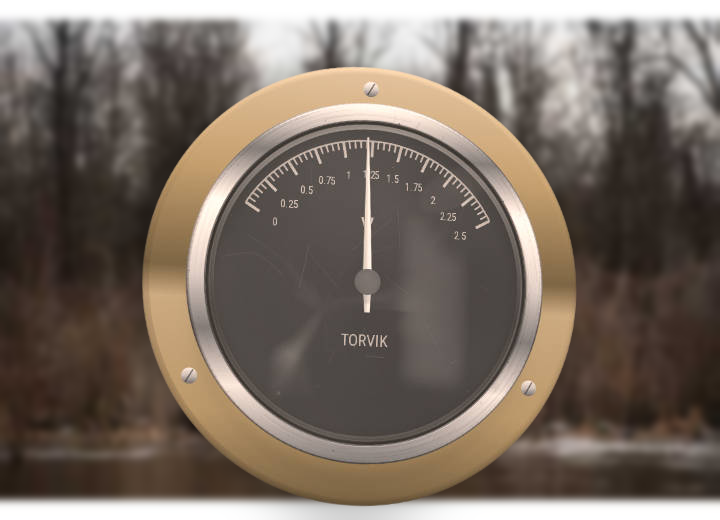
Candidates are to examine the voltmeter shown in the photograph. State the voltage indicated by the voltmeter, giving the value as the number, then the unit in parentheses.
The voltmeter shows 1.2 (V)
